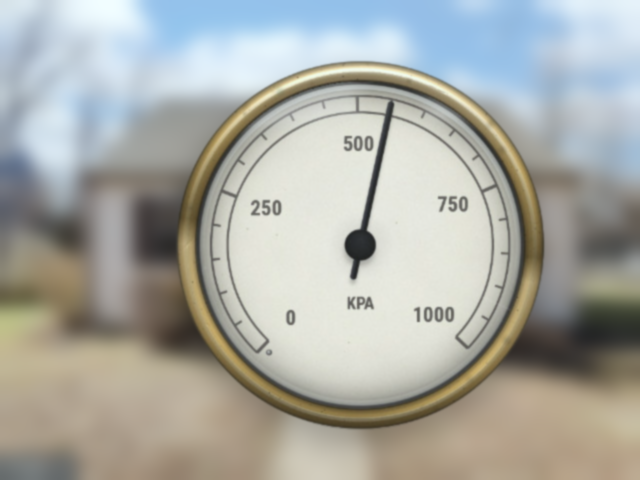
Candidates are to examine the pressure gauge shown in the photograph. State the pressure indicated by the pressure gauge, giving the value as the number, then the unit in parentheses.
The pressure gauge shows 550 (kPa)
